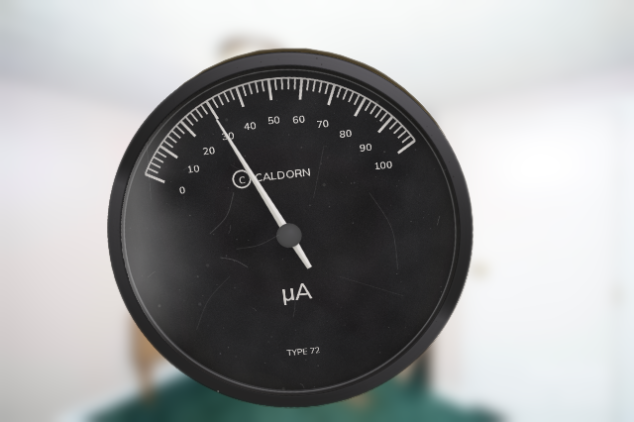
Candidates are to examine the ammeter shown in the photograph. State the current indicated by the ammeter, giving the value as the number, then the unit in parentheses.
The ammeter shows 30 (µA)
